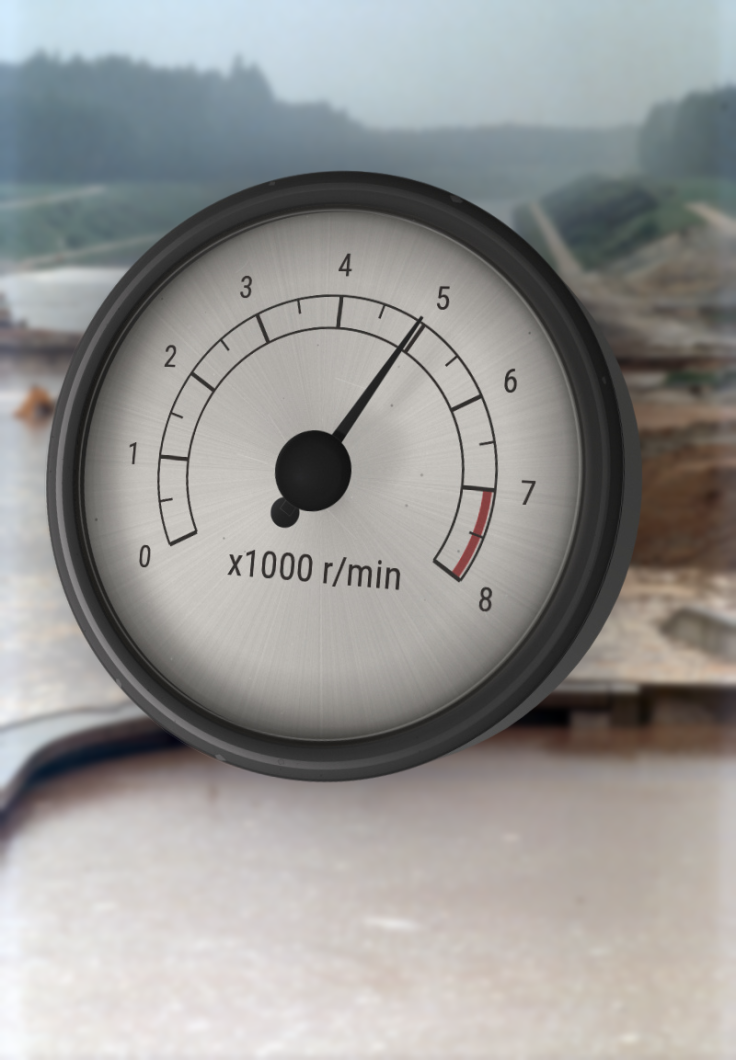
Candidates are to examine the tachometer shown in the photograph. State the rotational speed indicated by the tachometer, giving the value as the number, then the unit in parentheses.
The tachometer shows 5000 (rpm)
